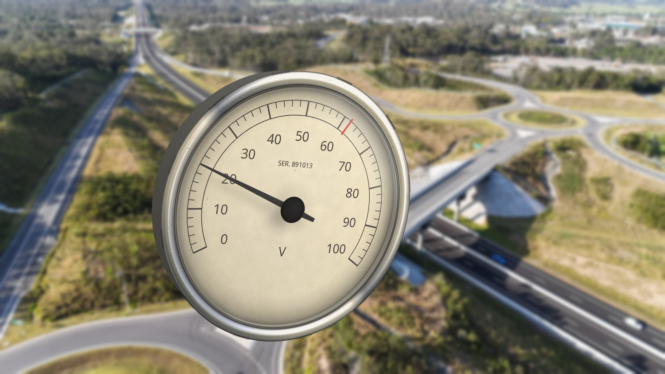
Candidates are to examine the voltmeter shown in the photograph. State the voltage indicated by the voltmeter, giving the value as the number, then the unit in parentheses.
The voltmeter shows 20 (V)
